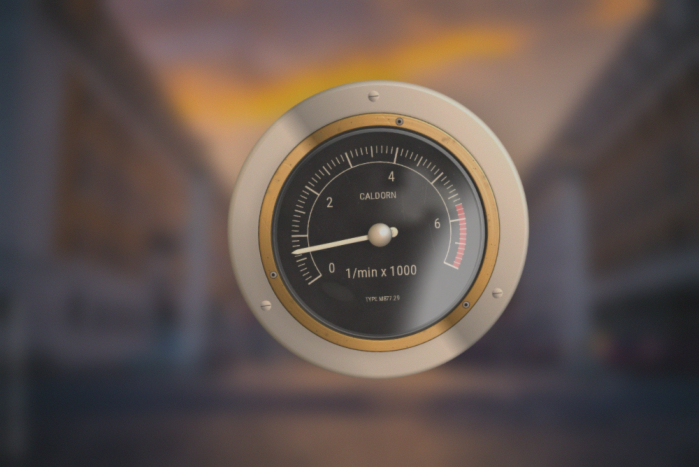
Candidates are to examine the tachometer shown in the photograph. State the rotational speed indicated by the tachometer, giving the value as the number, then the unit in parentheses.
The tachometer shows 700 (rpm)
